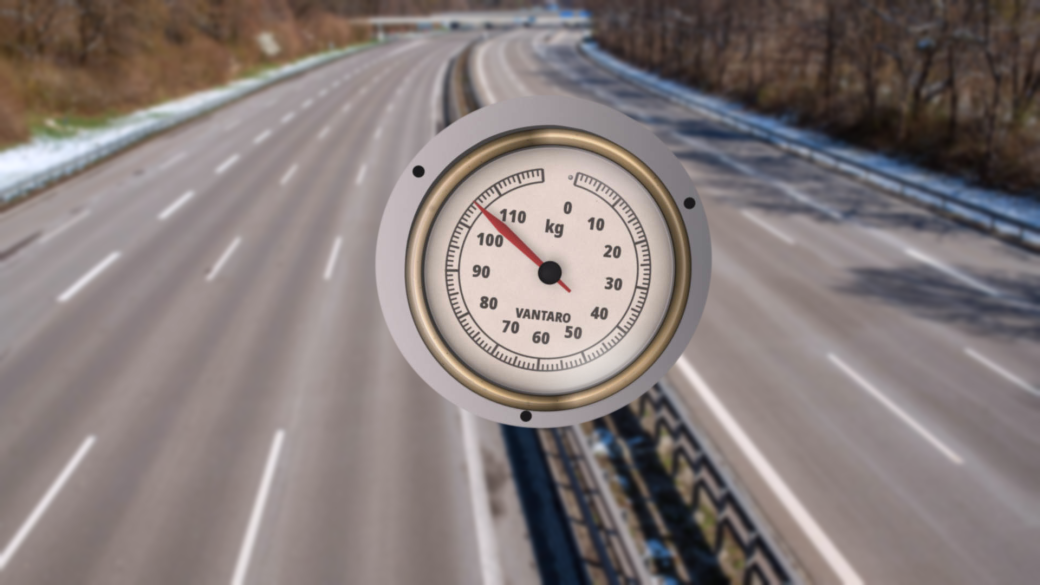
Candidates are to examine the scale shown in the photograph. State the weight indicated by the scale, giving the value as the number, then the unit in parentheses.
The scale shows 105 (kg)
